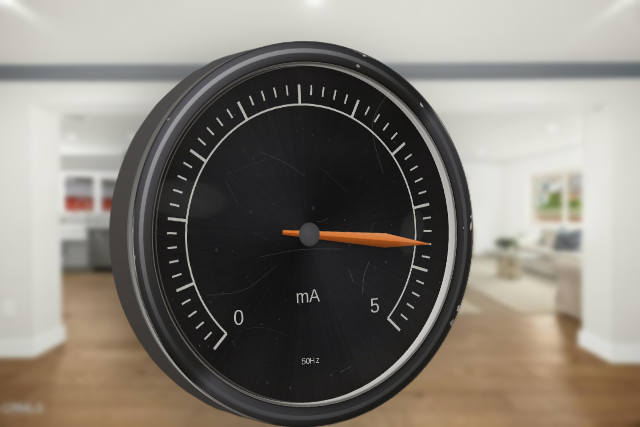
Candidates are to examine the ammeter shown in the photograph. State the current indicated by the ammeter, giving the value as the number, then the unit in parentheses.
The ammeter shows 4.3 (mA)
